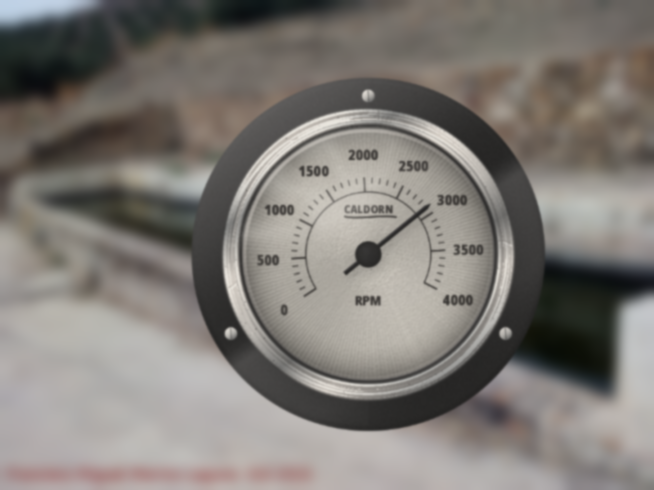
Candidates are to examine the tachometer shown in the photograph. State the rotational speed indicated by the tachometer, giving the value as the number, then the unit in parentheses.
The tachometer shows 2900 (rpm)
